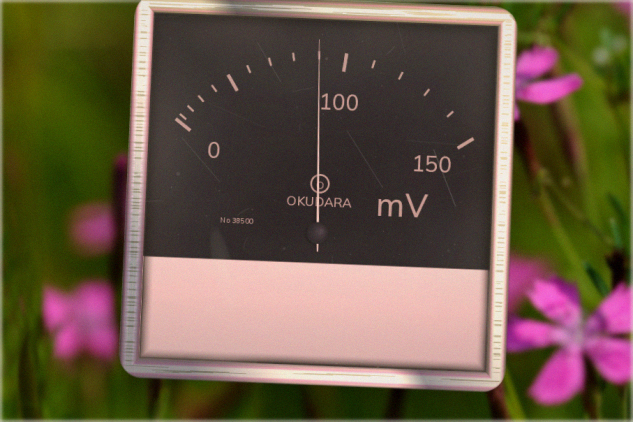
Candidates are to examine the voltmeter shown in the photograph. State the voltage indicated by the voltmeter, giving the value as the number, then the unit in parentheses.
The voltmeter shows 90 (mV)
